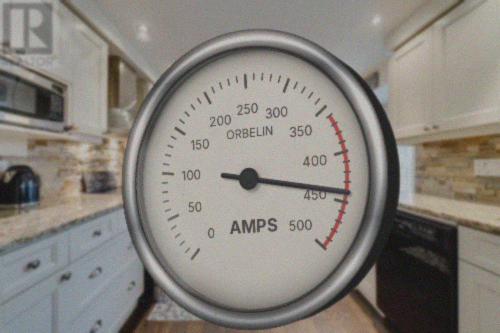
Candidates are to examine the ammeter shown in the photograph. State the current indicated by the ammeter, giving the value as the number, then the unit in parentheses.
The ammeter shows 440 (A)
